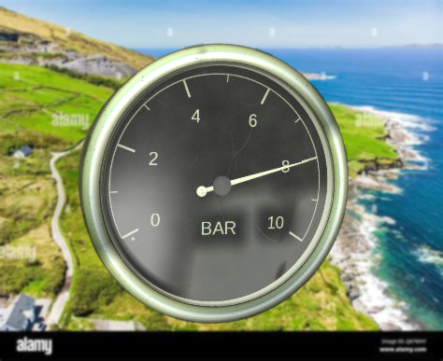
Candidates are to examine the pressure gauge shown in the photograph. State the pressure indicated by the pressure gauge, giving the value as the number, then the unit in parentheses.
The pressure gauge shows 8 (bar)
